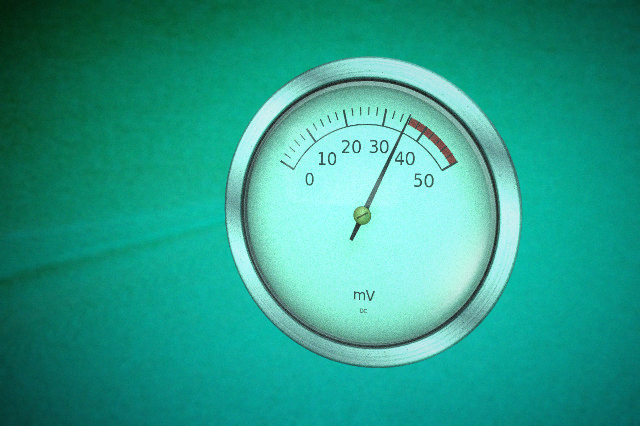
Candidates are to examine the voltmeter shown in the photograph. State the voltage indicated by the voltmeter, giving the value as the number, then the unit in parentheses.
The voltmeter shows 36 (mV)
